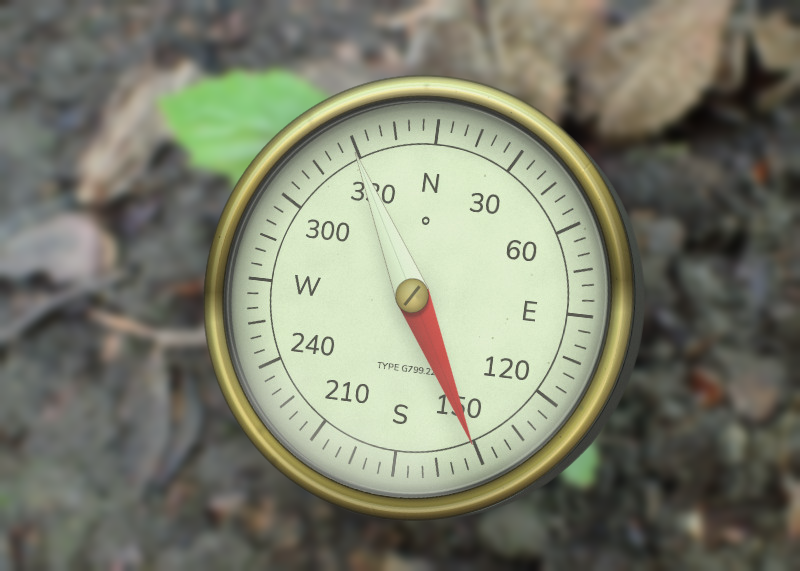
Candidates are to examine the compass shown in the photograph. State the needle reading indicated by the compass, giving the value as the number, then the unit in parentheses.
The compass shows 150 (°)
